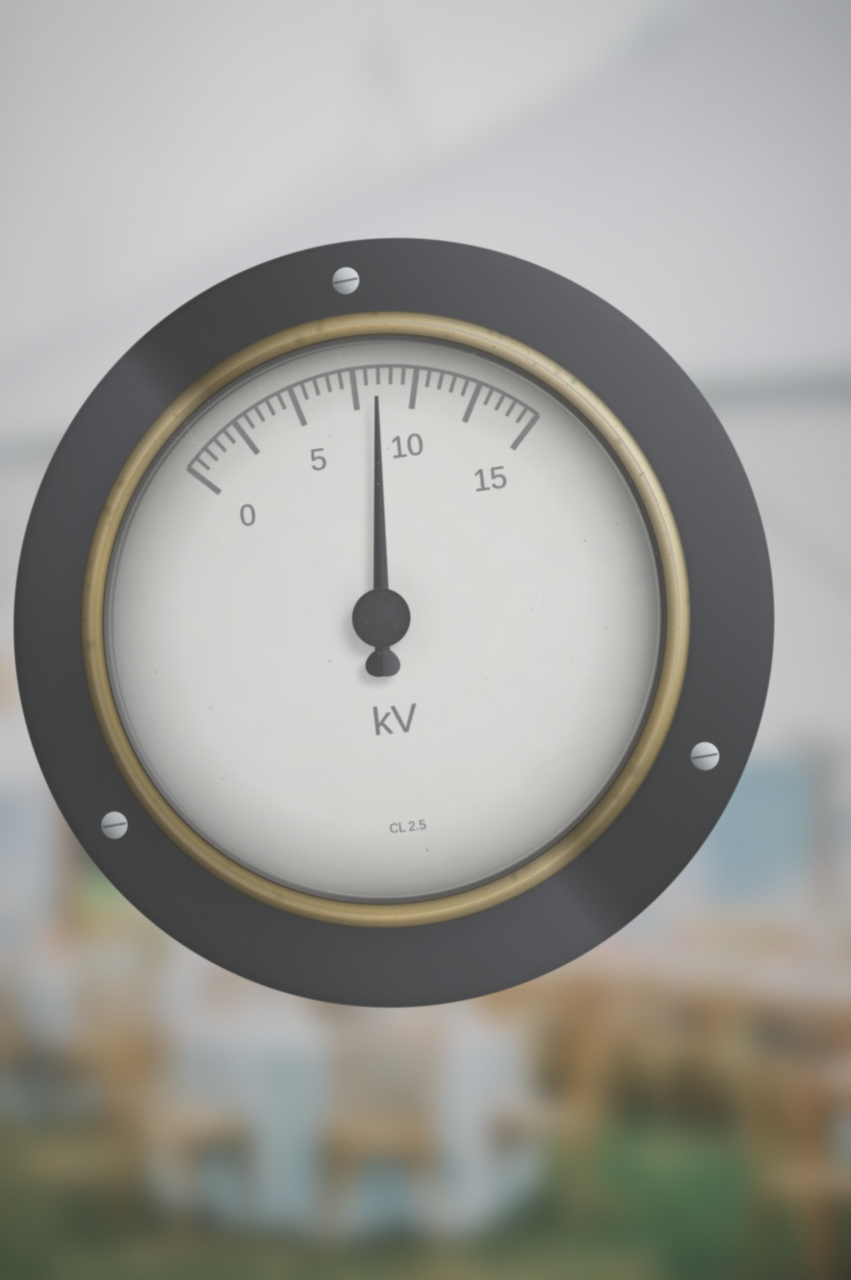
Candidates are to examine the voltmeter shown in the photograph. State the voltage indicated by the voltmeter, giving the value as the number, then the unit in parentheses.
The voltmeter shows 8.5 (kV)
